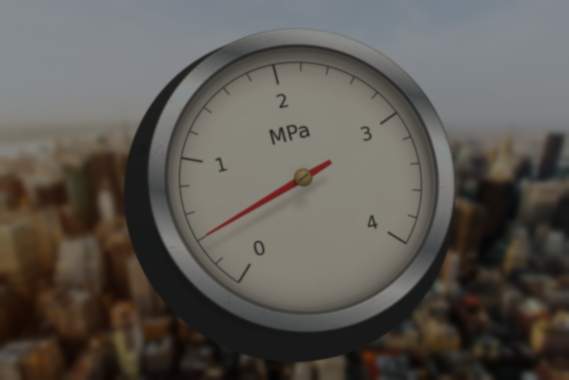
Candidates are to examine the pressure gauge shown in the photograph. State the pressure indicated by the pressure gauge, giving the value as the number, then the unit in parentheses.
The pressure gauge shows 0.4 (MPa)
